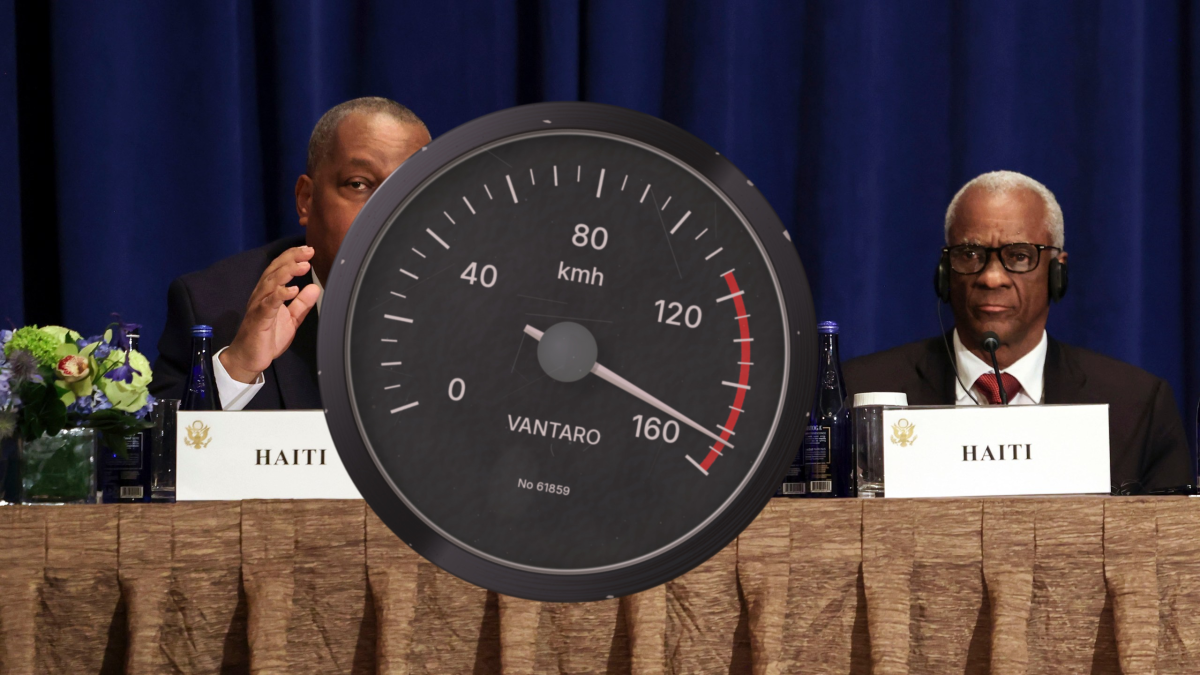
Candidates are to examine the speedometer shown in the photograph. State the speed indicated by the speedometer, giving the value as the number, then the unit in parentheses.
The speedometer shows 152.5 (km/h)
